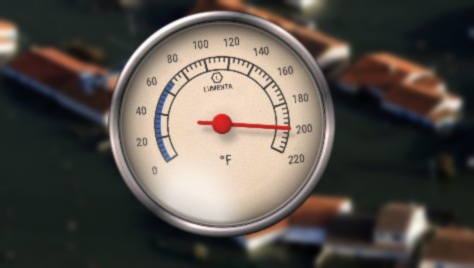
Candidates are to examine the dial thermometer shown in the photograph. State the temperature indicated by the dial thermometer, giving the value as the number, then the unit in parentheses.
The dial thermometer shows 200 (°F)
